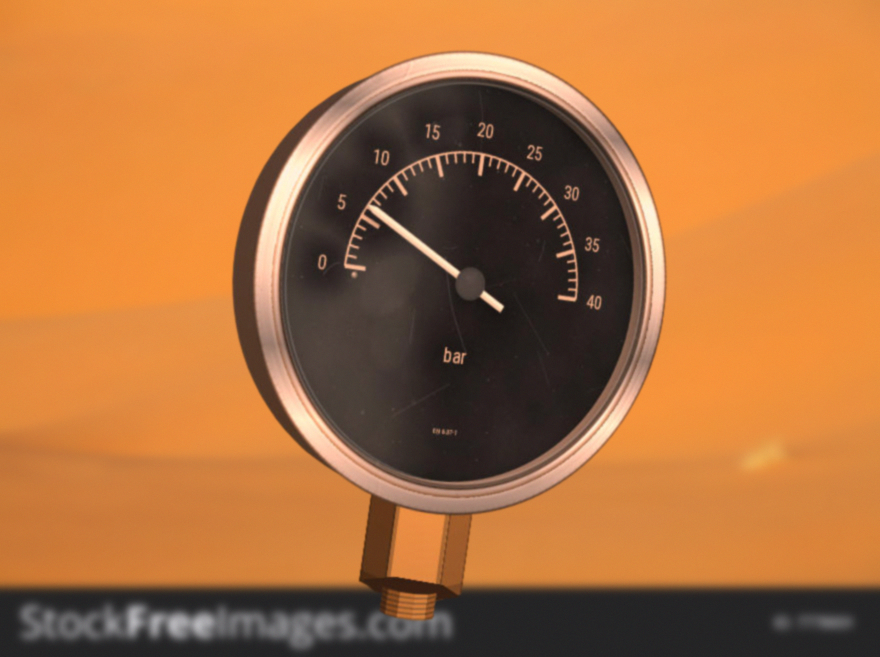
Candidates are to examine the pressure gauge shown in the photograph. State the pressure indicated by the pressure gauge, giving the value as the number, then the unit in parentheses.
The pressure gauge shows 6 (bar)
